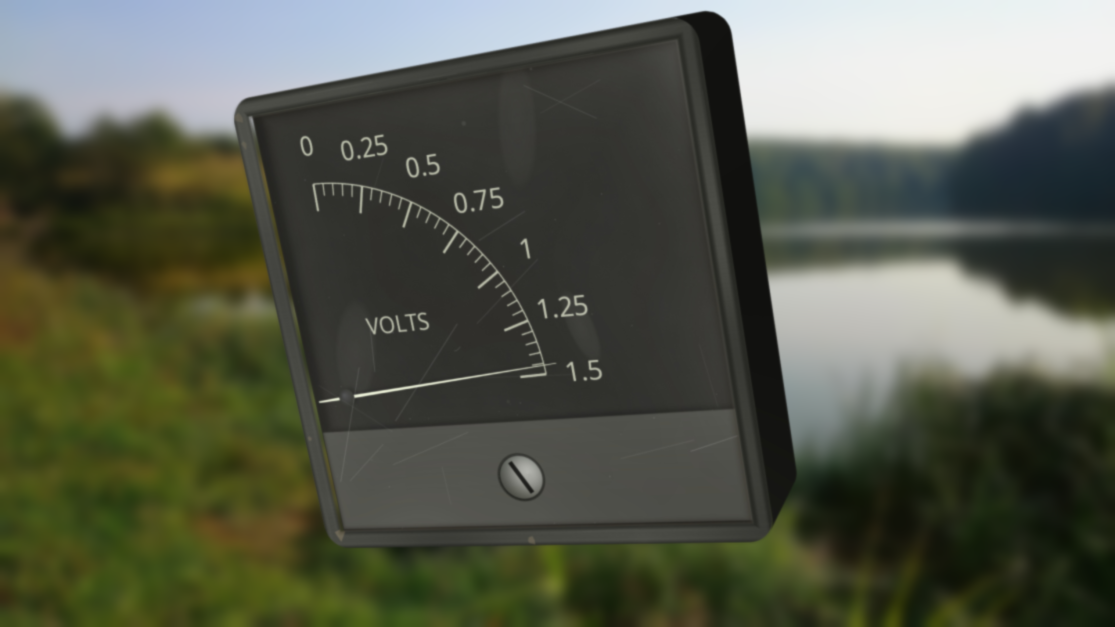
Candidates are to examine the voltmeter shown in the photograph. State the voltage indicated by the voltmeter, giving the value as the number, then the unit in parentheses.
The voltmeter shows 1.45 (V)
